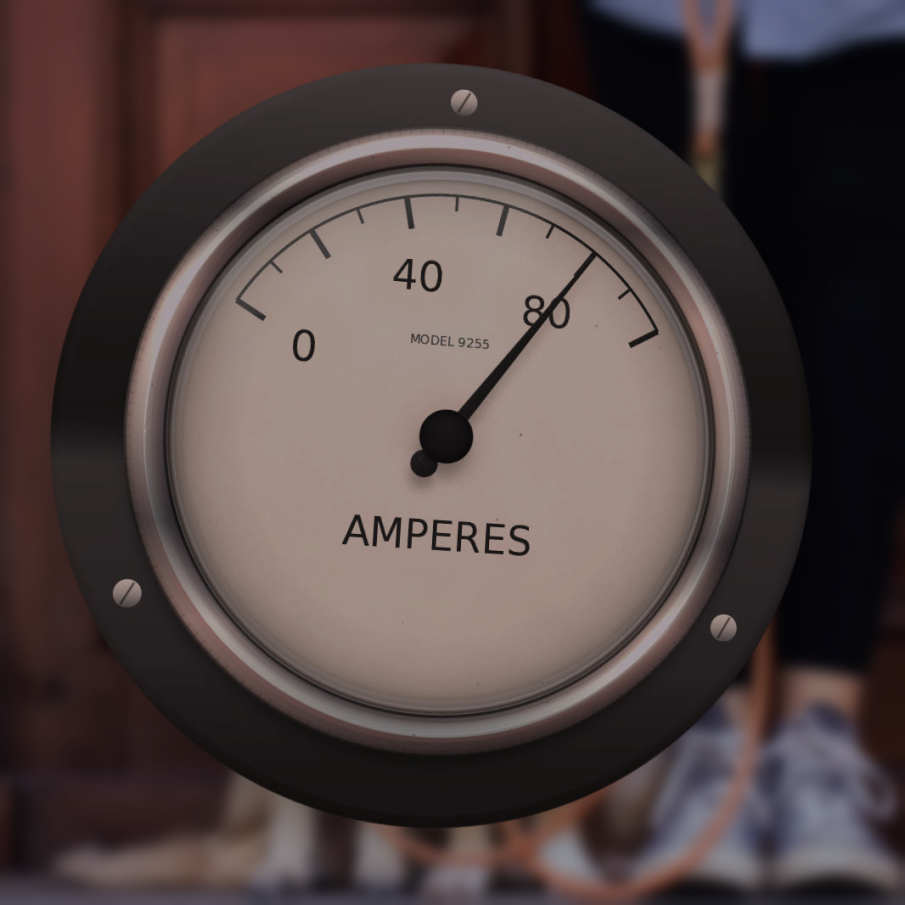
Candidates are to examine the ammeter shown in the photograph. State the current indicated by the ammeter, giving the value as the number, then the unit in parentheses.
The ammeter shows 80 (A)
